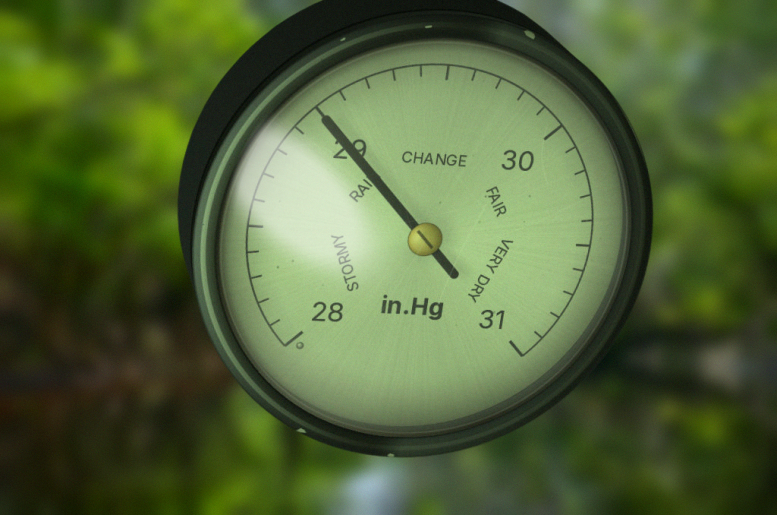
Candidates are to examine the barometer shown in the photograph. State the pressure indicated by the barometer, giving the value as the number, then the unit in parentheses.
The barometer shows 29 (inHg)
